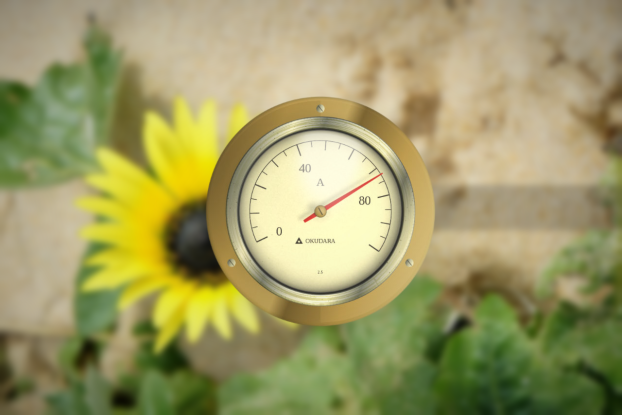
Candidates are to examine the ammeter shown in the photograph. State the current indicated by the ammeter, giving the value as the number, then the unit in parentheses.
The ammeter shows 72.5 (A)
